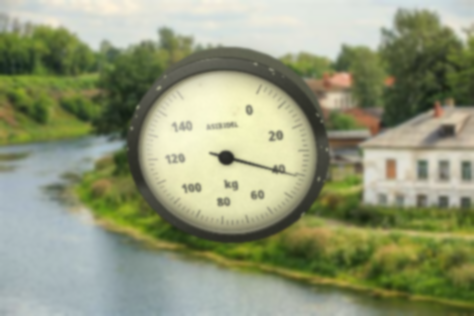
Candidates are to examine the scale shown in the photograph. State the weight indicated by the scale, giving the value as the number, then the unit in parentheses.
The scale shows 40 (kg)
